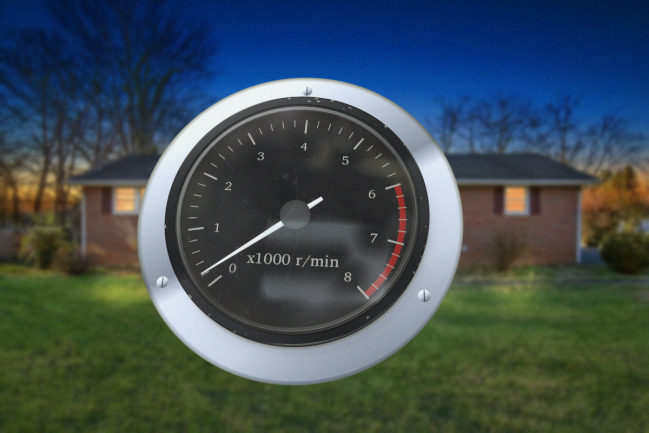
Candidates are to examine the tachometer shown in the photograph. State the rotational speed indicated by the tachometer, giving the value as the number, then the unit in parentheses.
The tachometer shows 200 (rpm)
